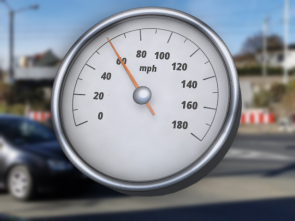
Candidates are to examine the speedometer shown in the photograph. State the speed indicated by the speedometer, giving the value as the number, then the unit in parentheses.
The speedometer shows 60 (mph)
